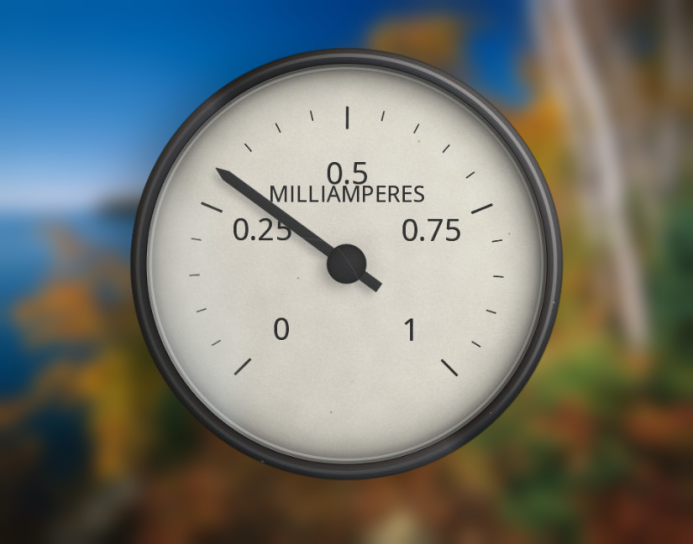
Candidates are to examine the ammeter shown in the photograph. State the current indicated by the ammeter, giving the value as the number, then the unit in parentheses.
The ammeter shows 0.3 (mA)
